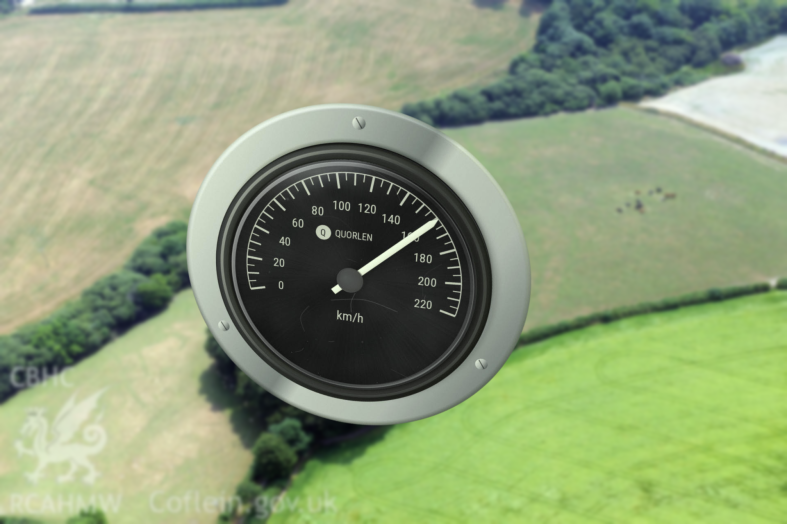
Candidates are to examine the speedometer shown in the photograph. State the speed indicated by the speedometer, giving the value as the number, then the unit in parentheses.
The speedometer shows 160 (km/h)
